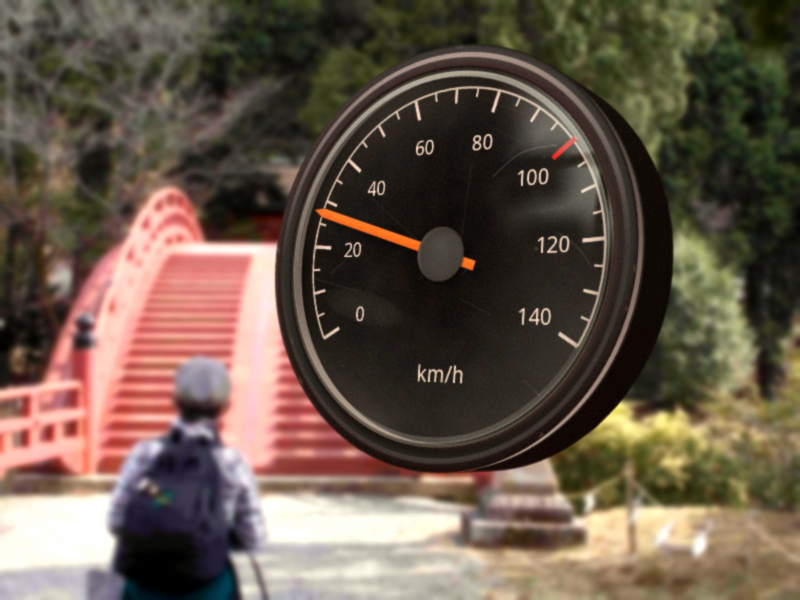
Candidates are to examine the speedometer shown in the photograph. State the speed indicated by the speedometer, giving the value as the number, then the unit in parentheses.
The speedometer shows 27.5 (km/h)
